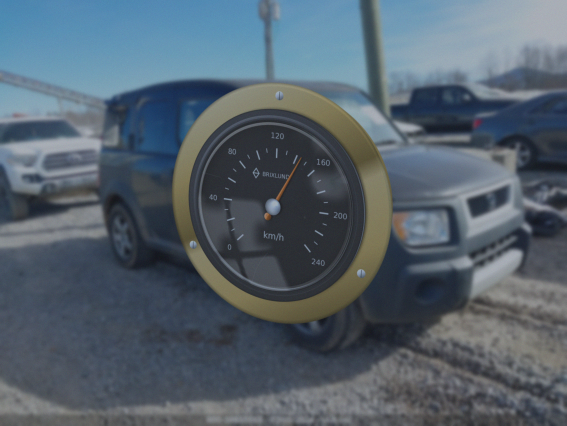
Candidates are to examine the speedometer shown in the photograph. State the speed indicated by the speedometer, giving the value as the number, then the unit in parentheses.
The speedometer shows 145 (km/h)
